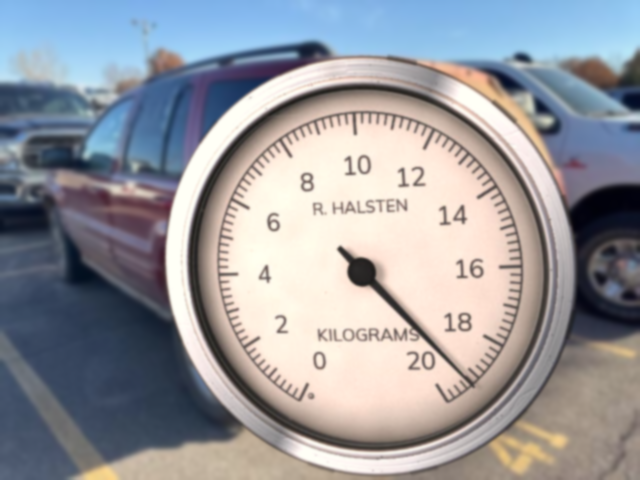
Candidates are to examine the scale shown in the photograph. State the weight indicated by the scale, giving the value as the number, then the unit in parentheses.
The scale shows 19.2 (kg)
